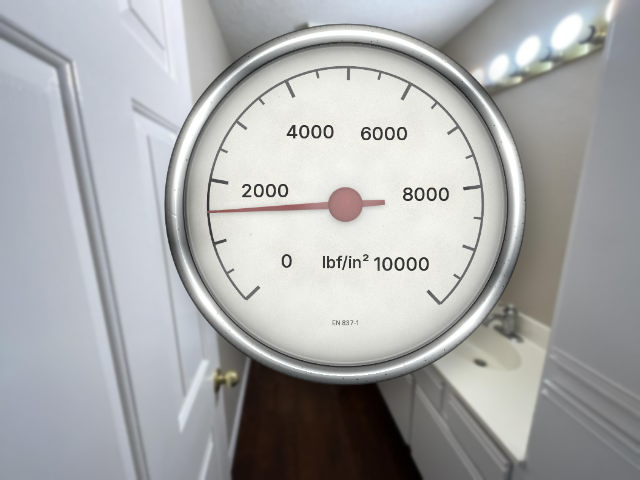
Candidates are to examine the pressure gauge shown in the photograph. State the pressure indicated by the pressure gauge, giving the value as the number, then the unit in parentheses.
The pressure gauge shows 1500 (psi)
